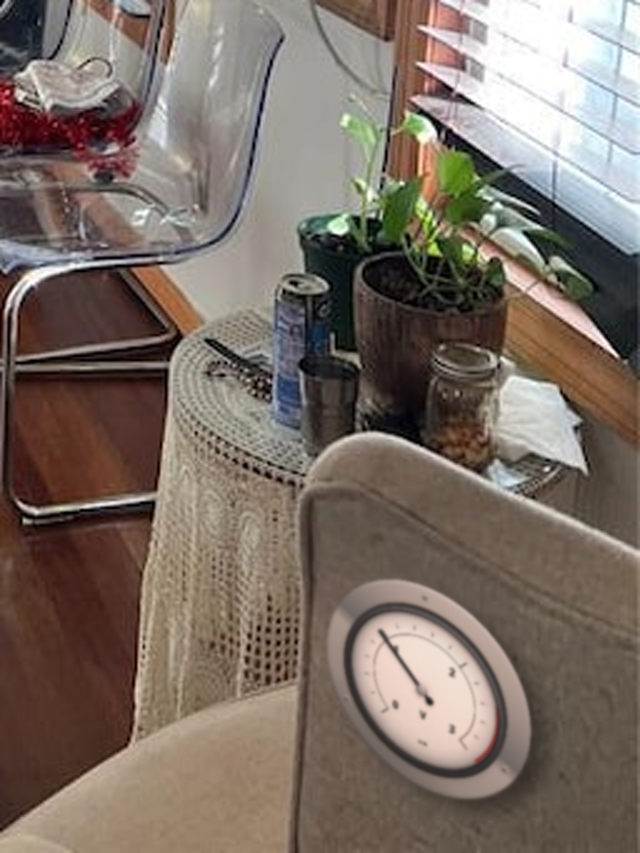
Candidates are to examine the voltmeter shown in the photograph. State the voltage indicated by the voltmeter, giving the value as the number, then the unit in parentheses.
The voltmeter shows 1 (V)
